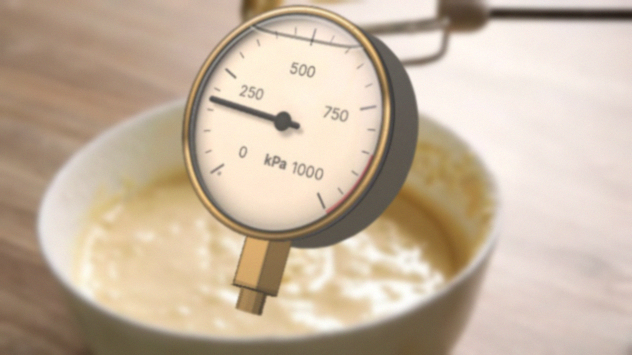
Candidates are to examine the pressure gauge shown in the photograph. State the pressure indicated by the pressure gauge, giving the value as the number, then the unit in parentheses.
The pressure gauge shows 175 (kPa)
